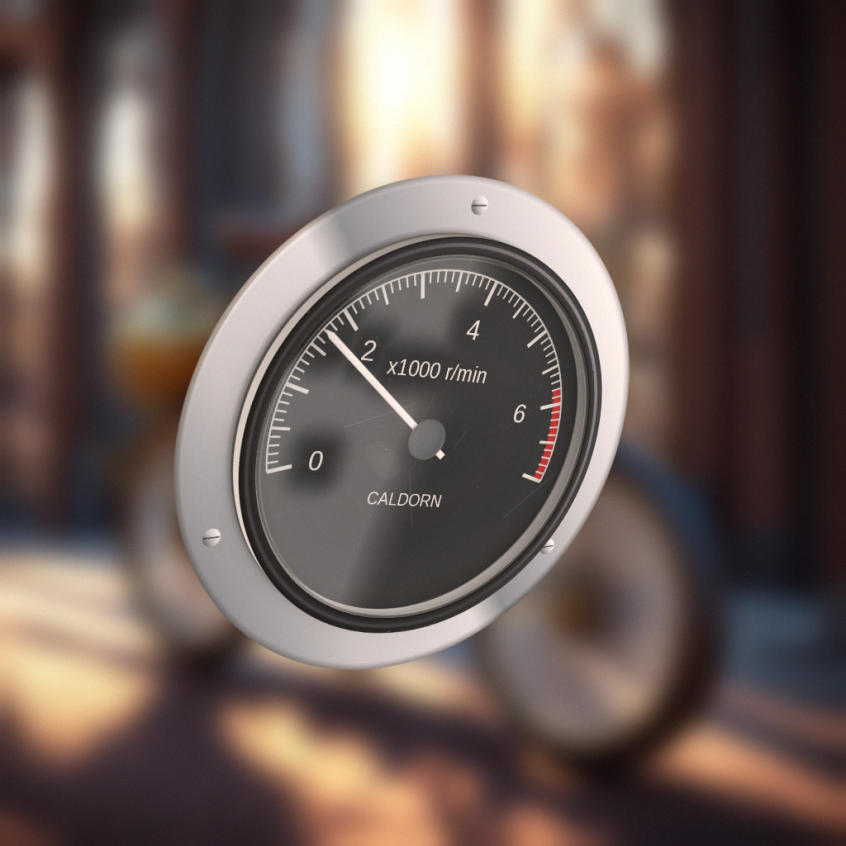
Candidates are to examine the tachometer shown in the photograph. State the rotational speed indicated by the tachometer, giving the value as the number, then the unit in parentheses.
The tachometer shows 1700 (rpm)
